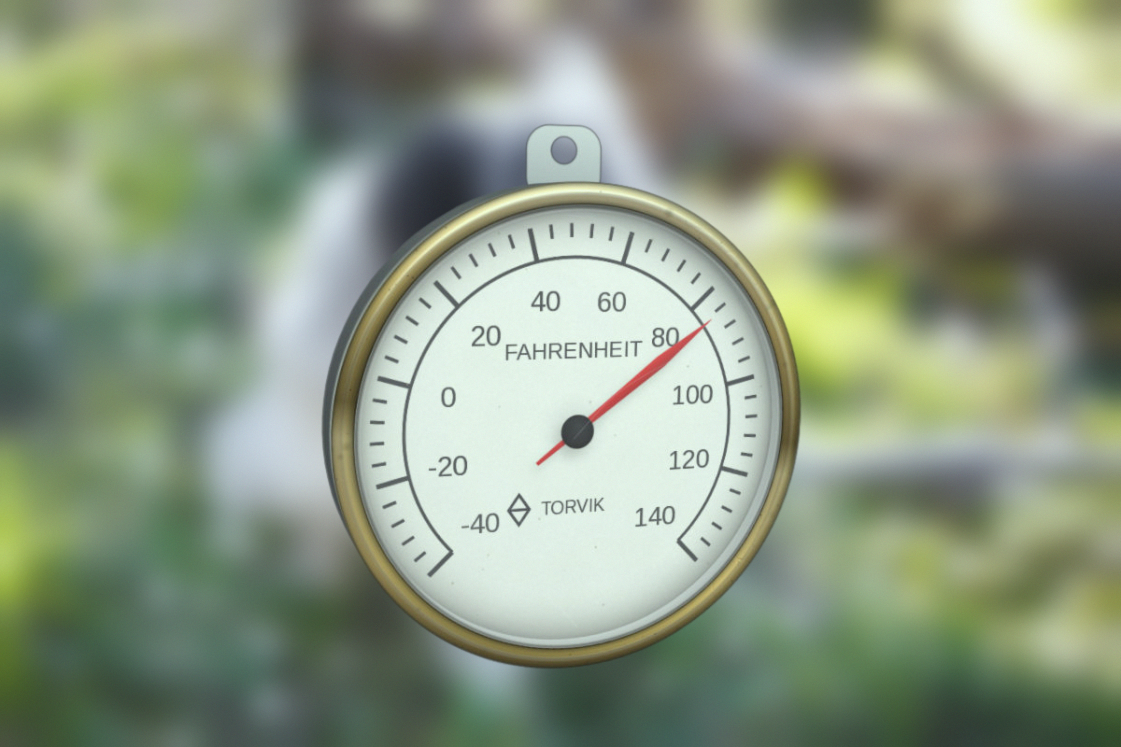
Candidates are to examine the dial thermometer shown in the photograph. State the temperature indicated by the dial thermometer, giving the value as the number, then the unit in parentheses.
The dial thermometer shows 84 (°F)
